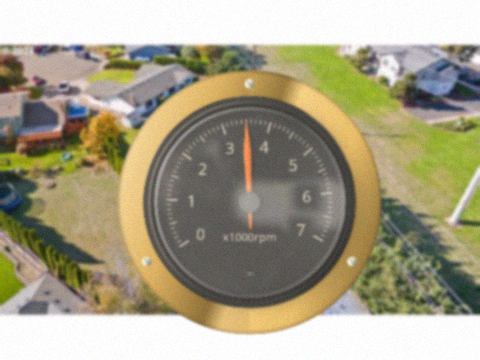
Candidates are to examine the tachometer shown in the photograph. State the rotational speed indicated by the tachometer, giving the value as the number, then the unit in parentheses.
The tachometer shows 3500 (rpm)
